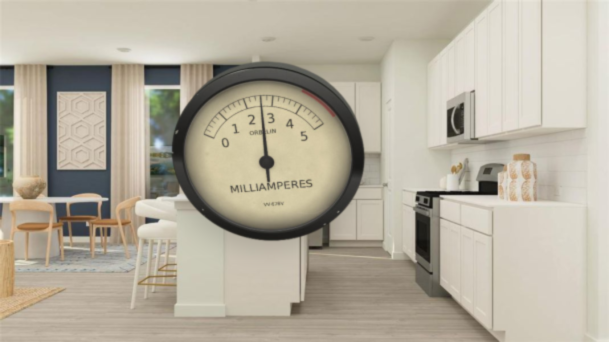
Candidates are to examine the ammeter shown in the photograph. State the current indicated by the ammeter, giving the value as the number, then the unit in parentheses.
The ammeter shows 2.6 (mA)
